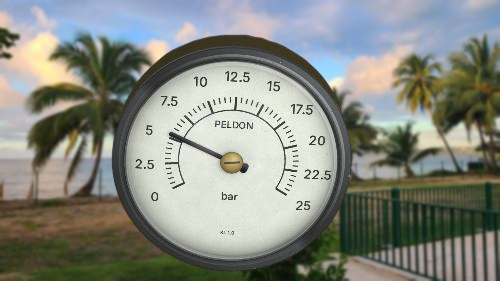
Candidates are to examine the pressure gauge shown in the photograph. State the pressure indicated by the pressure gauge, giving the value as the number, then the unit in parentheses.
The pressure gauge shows 5.5 (bar)
